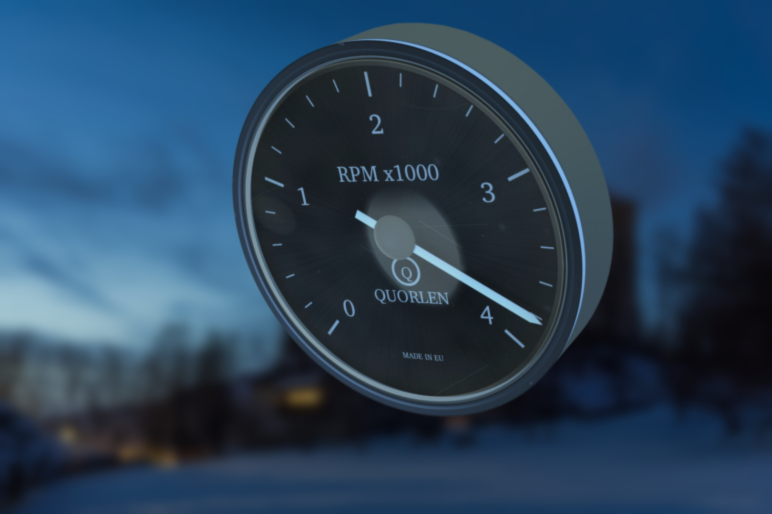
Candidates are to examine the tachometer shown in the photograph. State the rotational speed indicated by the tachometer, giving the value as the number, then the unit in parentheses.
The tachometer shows 3800 (rpm)
